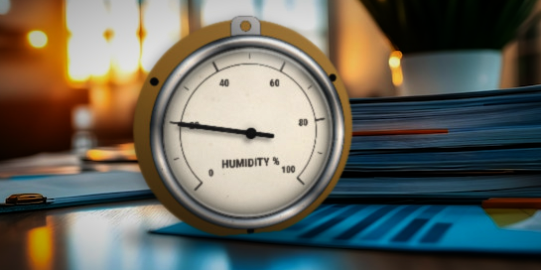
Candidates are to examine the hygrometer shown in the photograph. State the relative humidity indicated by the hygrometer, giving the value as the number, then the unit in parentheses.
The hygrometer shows 20 (%)
